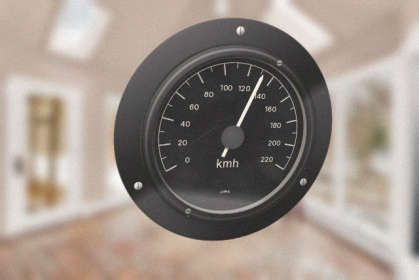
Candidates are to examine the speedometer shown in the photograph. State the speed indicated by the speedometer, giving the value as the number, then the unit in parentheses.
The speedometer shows 130 (km/h)
